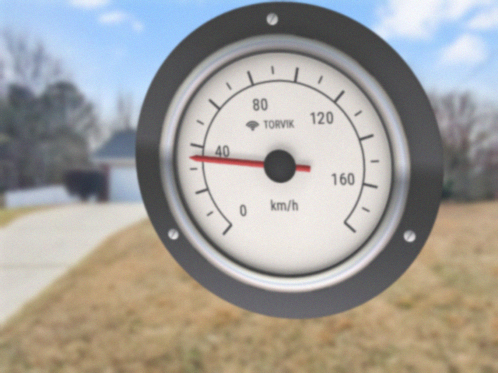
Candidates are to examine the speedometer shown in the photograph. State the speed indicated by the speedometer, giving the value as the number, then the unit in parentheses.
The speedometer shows 35 (km/h)
